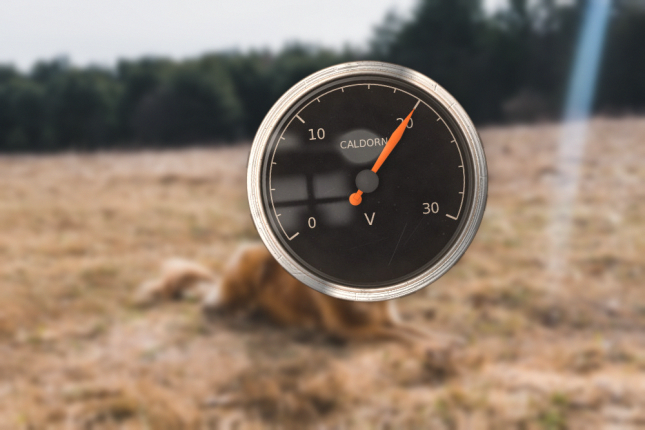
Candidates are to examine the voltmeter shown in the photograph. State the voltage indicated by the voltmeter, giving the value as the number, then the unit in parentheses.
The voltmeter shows 20 (V)
